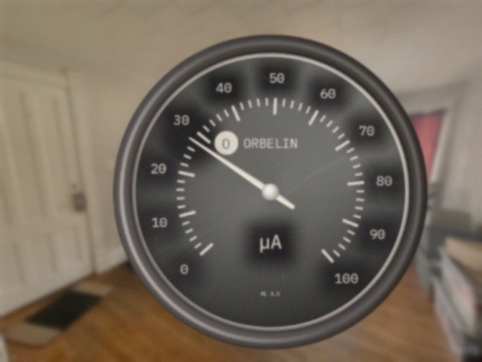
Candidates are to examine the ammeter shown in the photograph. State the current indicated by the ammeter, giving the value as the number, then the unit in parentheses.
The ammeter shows 28 (µA)
